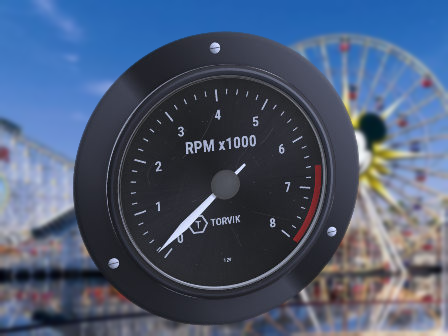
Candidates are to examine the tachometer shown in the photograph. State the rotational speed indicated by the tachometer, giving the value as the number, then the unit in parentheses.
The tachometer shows 200 (rpm)
